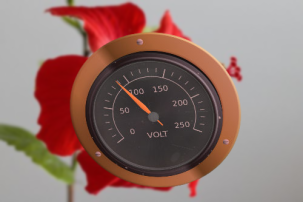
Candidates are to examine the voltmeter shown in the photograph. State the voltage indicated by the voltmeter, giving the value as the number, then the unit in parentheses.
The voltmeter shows 90 (V)
